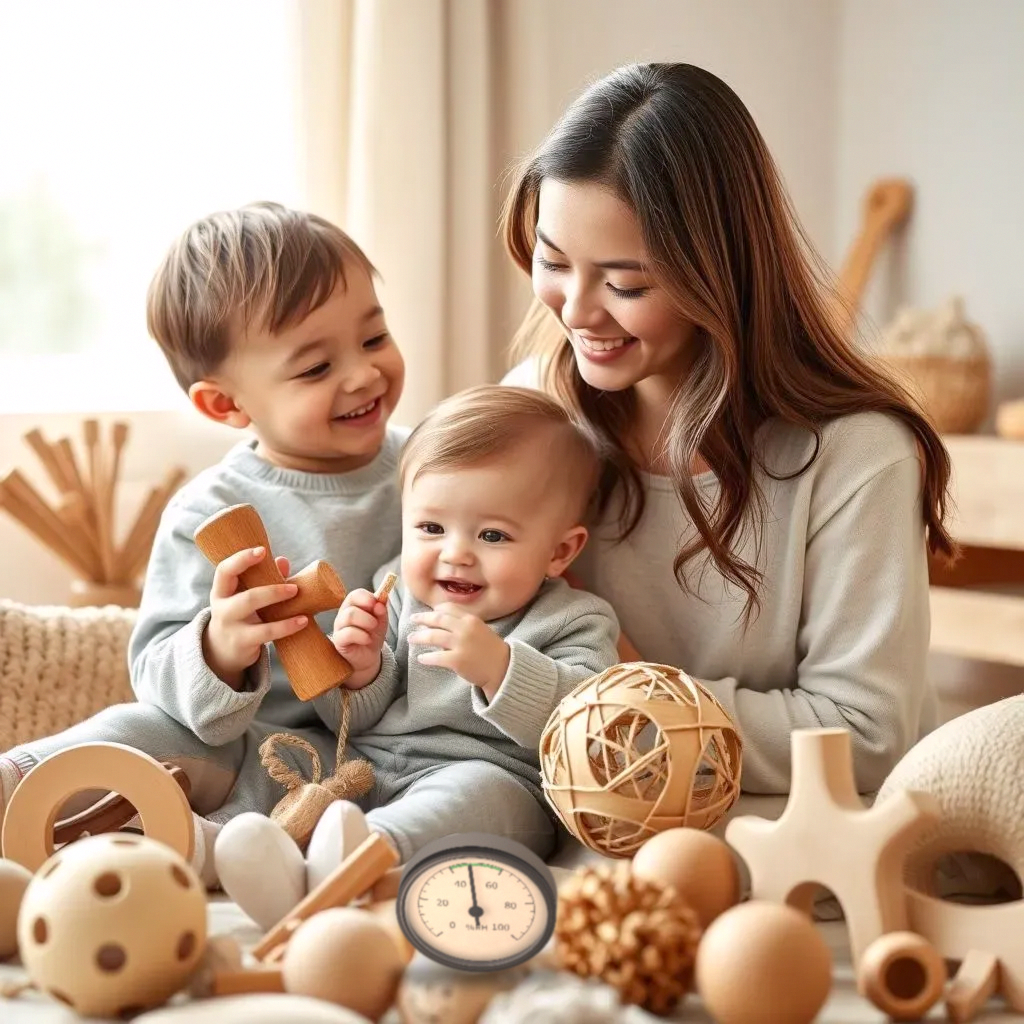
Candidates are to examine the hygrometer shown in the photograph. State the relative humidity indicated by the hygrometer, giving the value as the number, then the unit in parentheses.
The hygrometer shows 48 (%)
